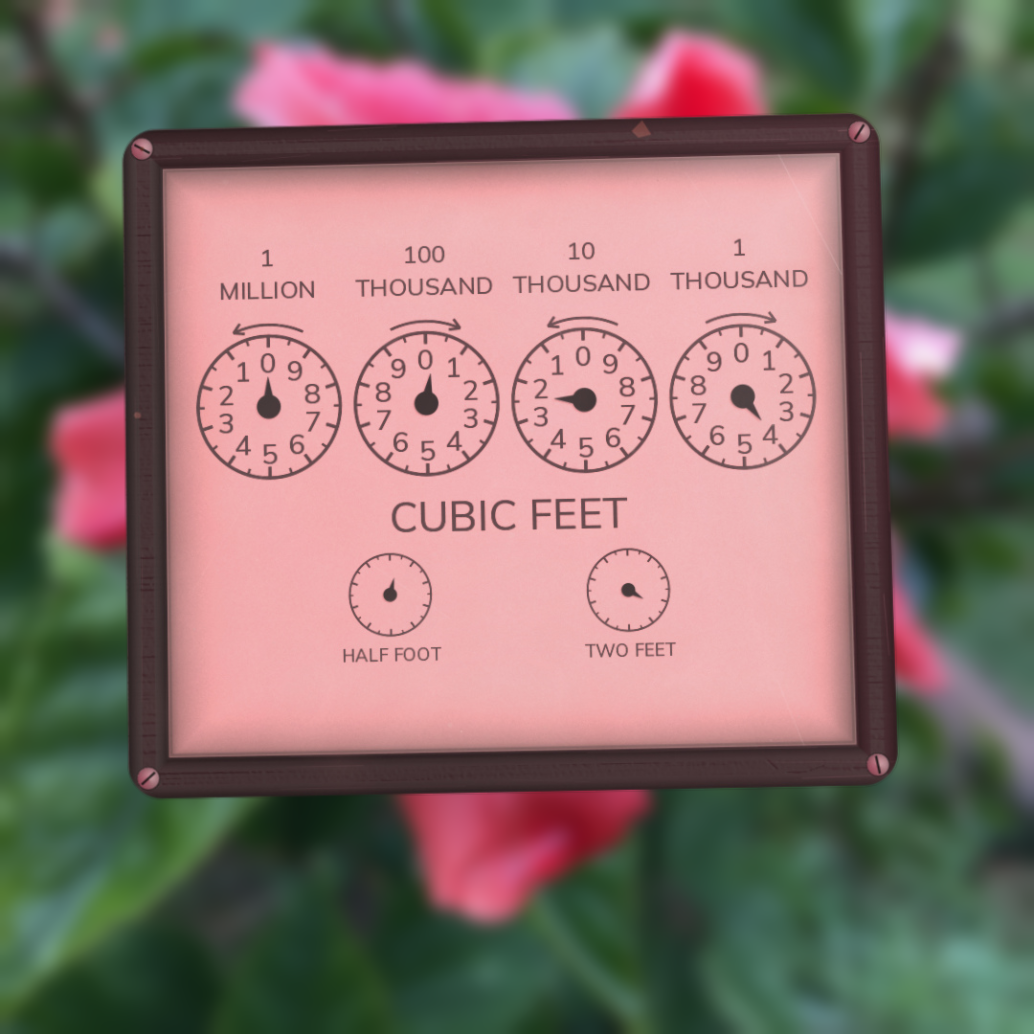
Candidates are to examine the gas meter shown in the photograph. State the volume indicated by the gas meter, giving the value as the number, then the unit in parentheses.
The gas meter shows 2400 (ft³)
